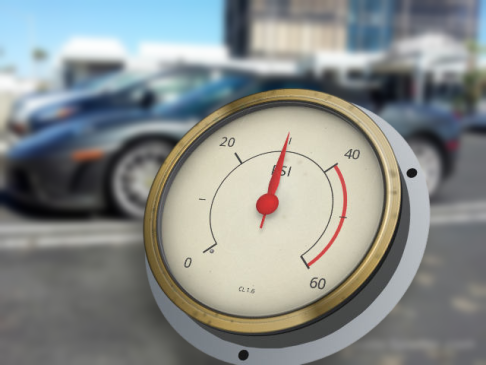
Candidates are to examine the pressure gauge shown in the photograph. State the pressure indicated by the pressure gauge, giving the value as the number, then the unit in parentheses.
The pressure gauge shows 30 (psi)
